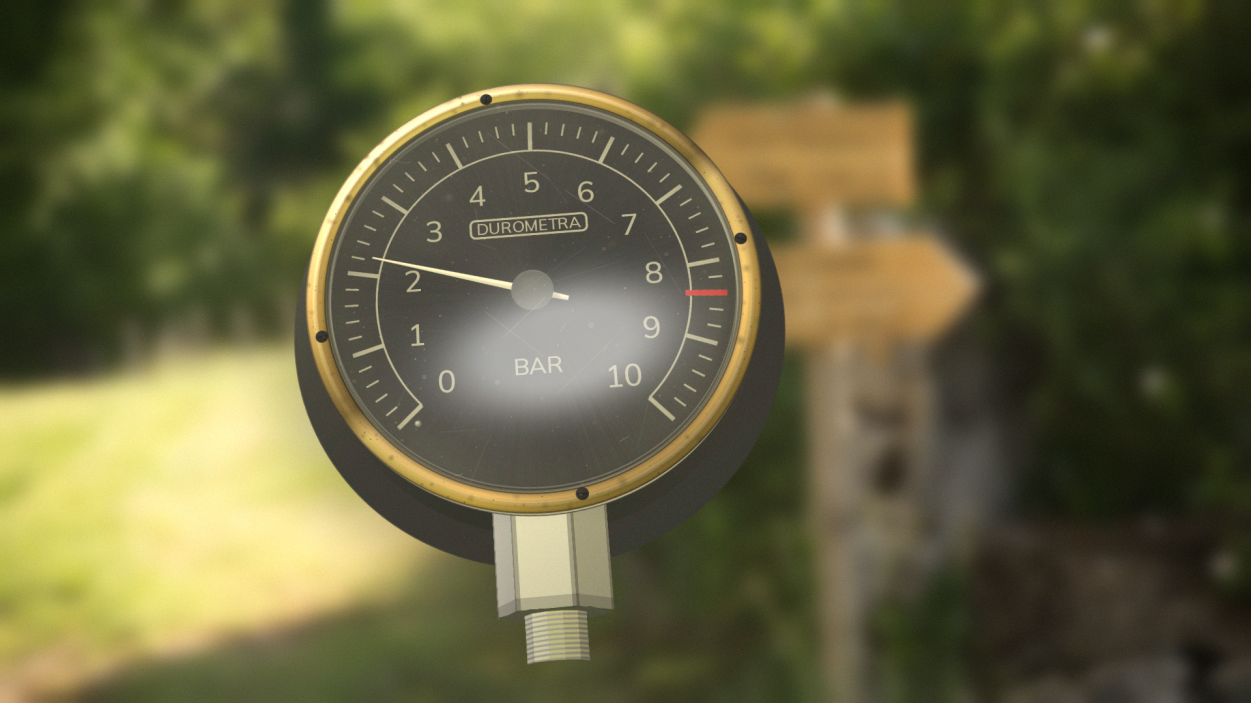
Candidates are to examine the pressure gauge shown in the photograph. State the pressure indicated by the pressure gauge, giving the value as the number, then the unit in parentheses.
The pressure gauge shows 2.2 (bar)
